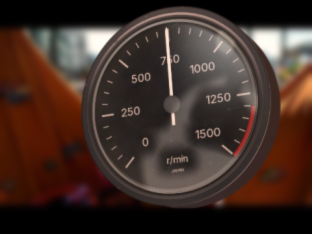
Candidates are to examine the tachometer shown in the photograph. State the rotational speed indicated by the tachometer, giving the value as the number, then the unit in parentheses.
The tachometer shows 750 (rpm)
